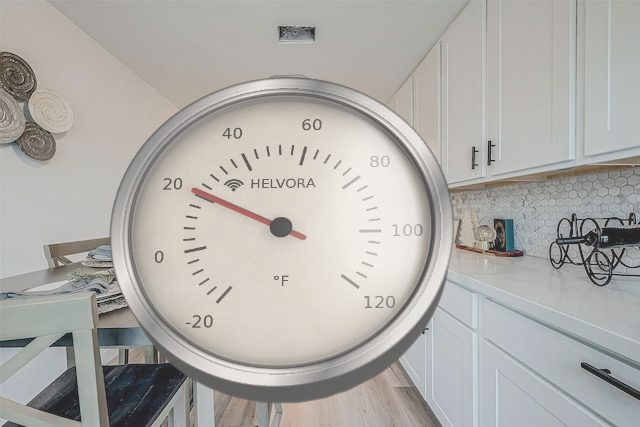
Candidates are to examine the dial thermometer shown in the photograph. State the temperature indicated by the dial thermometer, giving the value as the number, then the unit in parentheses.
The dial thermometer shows 20 (°F)
